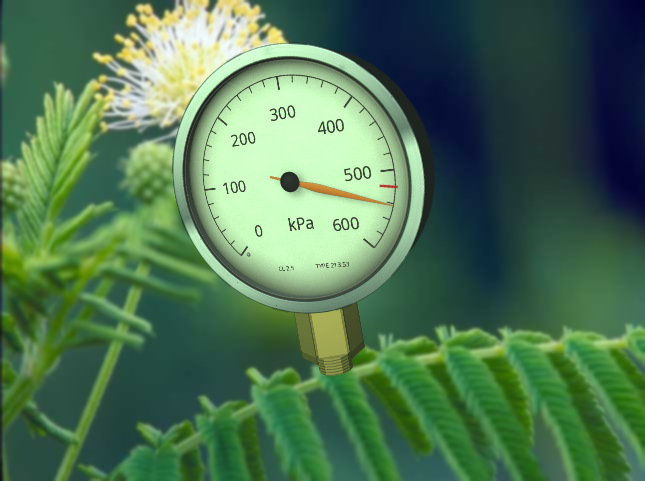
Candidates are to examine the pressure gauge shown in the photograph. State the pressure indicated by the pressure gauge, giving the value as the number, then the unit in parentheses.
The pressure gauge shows 540 (kPa)
